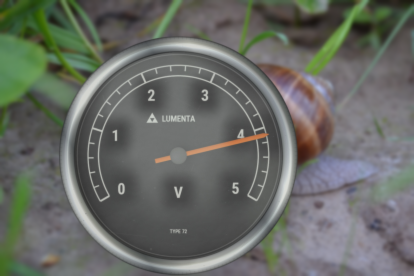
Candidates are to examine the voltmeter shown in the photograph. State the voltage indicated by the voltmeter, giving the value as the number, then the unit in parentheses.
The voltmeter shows 4.1 (V)
